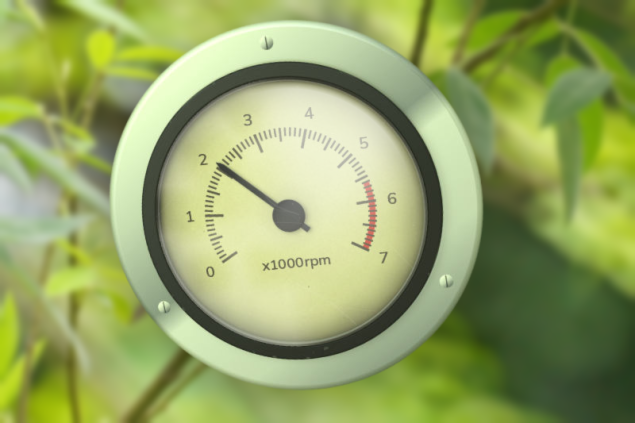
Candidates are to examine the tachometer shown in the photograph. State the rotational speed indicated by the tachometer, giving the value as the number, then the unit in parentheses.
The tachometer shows 2100 (rpm)
